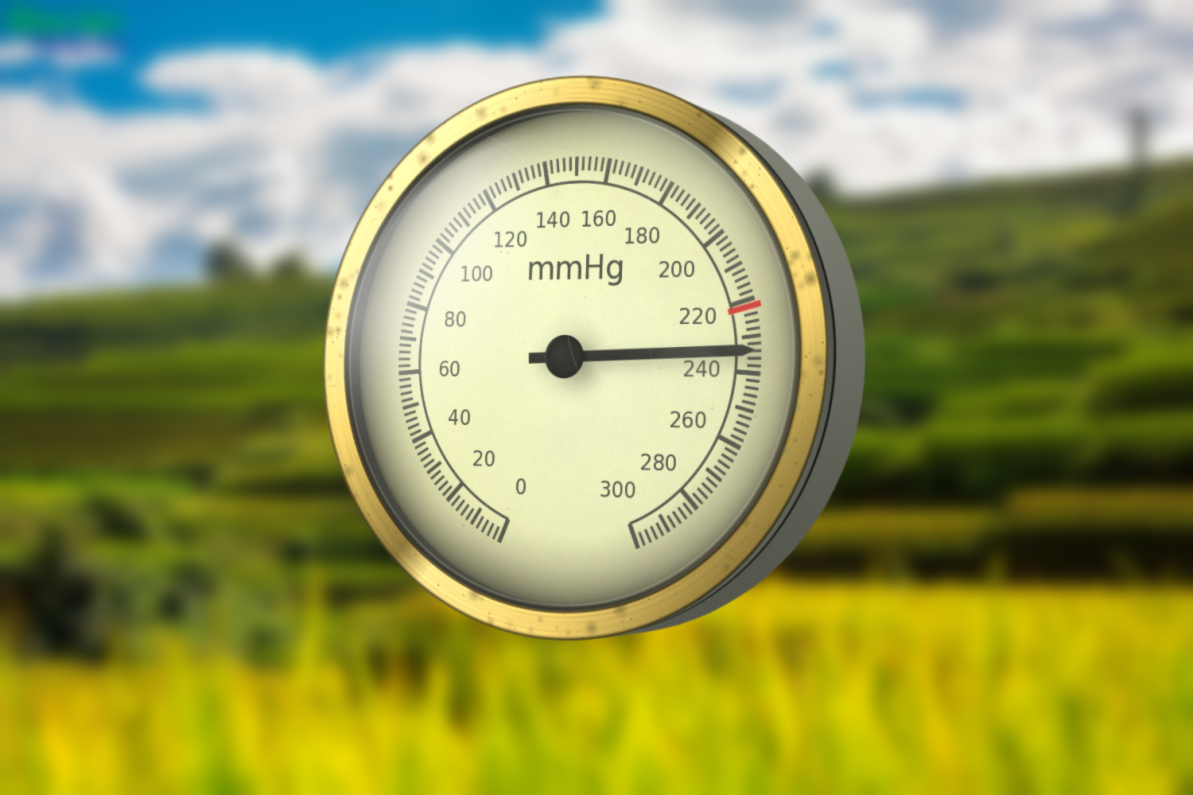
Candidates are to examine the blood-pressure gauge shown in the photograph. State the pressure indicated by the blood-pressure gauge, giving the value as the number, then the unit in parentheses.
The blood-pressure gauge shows 234 (mmHg)
